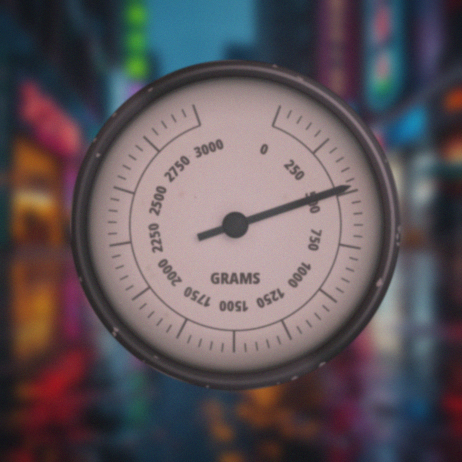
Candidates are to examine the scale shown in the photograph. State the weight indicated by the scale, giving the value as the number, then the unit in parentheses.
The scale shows 475 (g)
